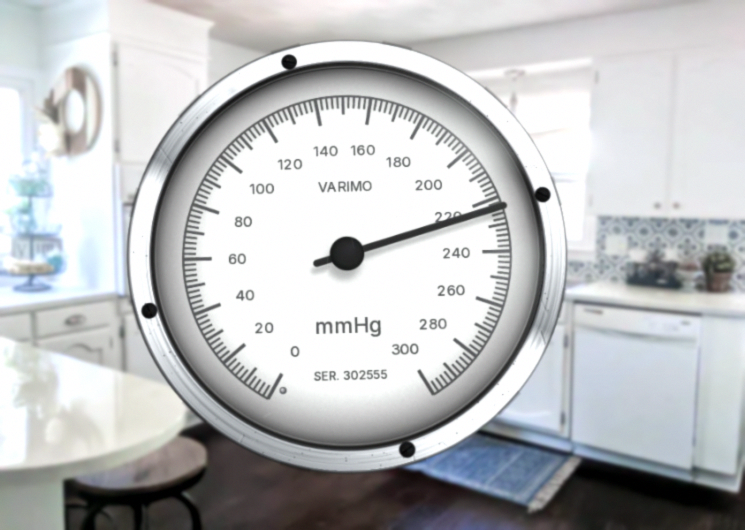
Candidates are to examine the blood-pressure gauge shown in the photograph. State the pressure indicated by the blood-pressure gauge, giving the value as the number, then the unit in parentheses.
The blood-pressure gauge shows 224 (mmHg)
